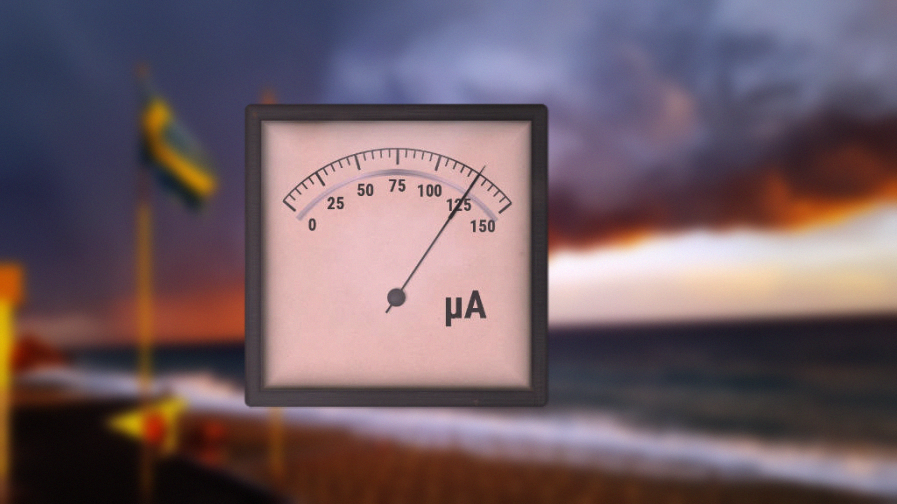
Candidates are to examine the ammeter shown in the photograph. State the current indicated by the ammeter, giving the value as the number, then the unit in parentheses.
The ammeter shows 125 (µA)
